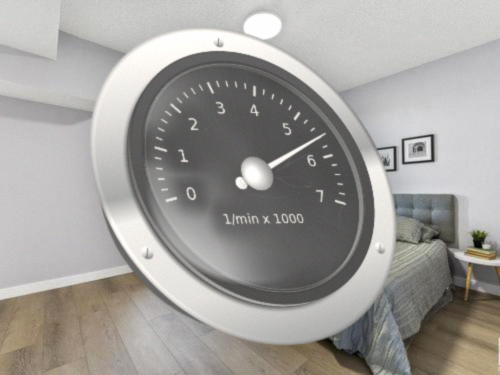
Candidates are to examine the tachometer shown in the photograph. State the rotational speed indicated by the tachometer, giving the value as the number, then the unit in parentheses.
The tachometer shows 5600 (rpm)
